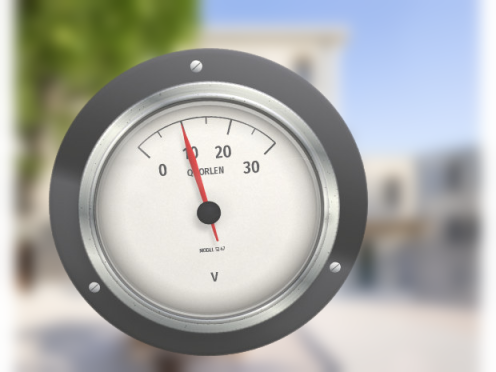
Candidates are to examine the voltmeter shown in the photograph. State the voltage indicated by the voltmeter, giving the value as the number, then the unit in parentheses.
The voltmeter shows 10 (V)
